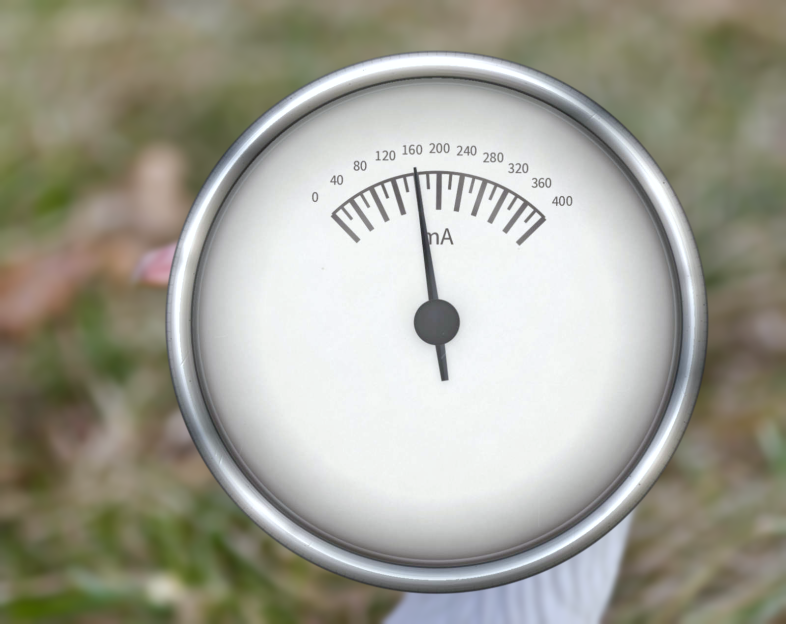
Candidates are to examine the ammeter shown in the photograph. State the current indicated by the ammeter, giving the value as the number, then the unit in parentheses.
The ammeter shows 160 (mA)
